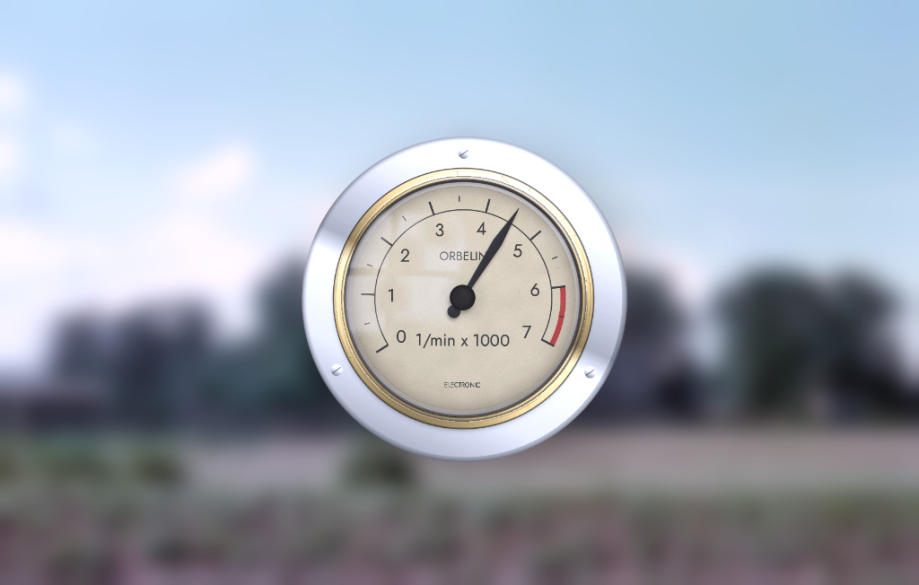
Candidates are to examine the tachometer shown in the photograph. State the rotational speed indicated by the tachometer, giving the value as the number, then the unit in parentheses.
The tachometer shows 4500 (rpm)
